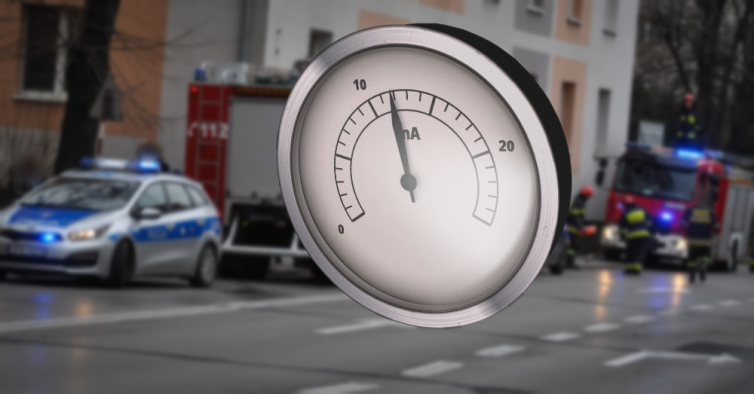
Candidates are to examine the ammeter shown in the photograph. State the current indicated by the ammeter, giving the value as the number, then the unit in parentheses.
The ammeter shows 12 (mA)
